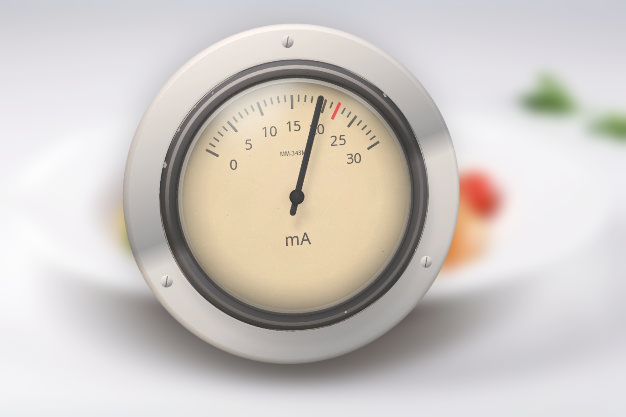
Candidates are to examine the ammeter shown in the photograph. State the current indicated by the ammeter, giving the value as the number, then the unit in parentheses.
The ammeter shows 19 (mA)
